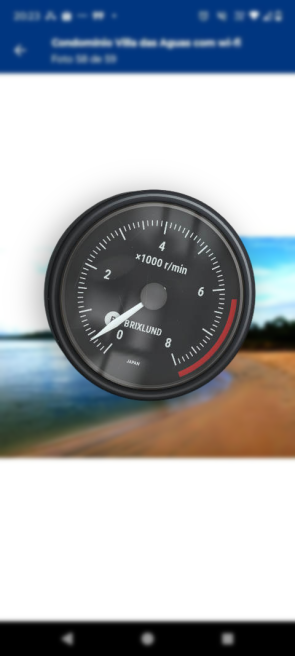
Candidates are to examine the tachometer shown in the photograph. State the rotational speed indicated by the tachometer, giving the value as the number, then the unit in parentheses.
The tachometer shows 400 (rpm)
